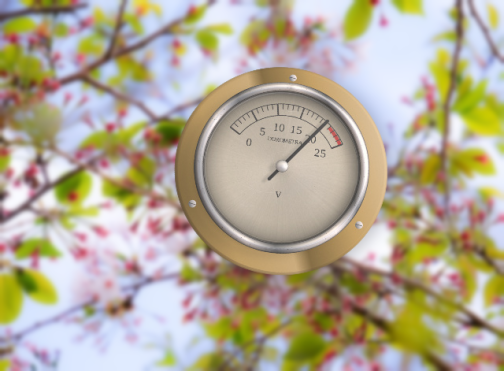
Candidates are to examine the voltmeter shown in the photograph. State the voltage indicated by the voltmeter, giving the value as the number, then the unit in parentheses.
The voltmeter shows 20 (V)
